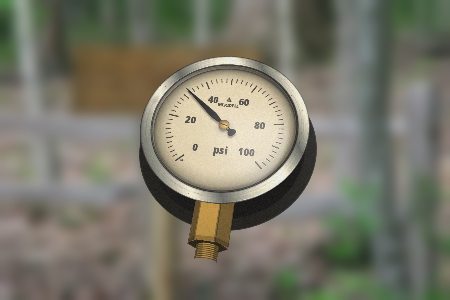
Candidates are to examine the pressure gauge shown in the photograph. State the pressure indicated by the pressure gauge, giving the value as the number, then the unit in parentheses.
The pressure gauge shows 32 (psi)
